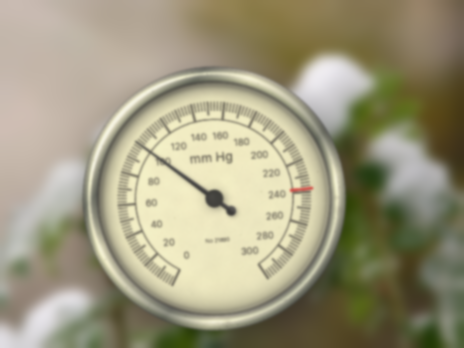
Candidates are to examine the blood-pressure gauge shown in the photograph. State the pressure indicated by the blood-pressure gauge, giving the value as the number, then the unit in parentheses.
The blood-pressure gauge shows 100 (mmHg)
